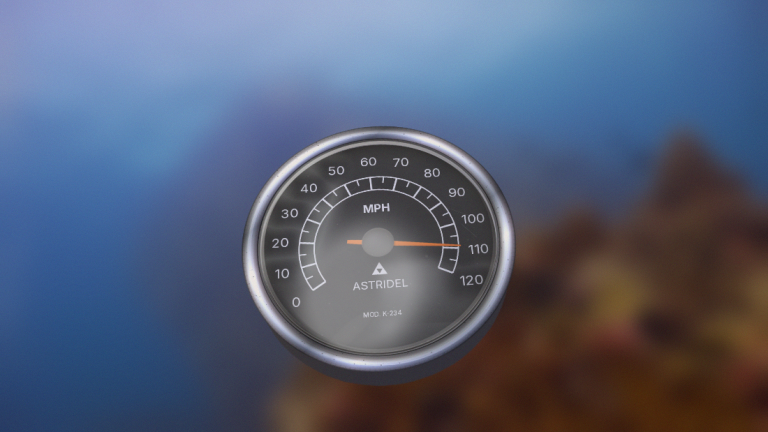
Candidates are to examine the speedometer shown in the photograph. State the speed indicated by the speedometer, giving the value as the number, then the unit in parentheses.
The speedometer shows 110 (mph)
